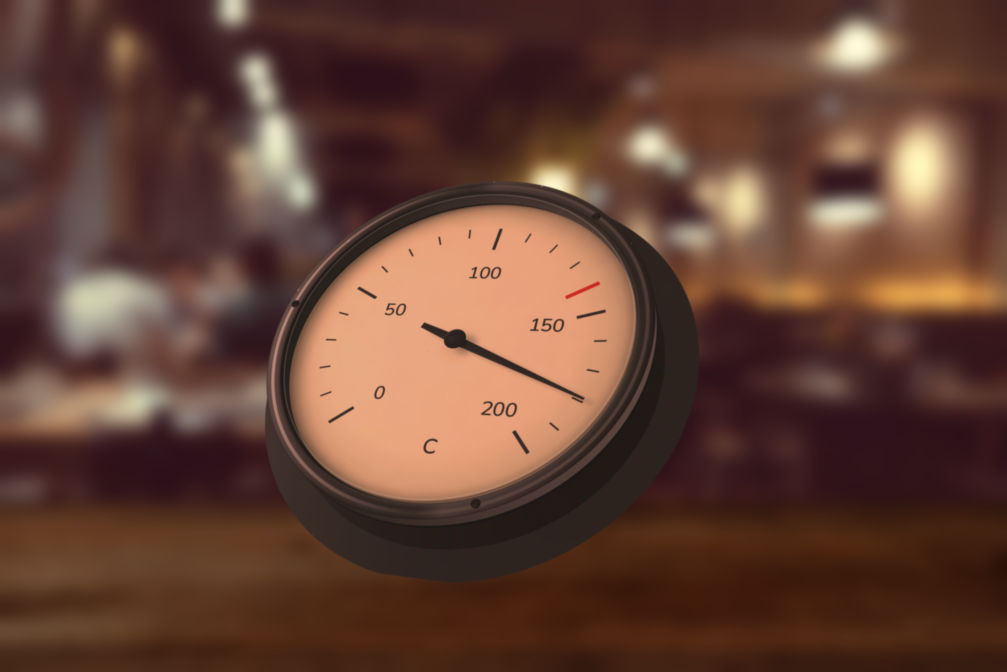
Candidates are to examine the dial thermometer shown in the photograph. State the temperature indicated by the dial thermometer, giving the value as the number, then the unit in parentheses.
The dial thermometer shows 180 (°C)
